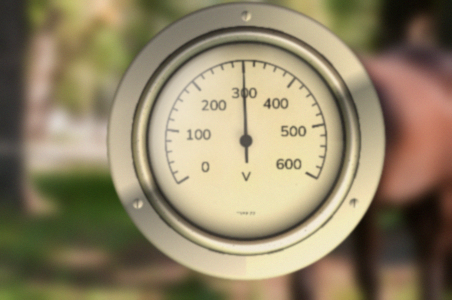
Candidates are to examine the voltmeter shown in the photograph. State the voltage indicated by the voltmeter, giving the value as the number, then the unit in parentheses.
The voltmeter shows 300 (V)
